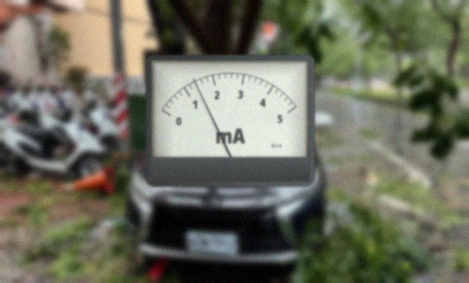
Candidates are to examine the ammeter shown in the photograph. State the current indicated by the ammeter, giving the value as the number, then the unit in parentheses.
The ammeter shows 1.4 (mA)
